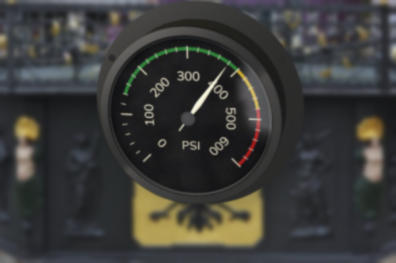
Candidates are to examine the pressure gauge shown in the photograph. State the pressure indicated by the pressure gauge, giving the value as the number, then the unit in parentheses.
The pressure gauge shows 380 (psi)
